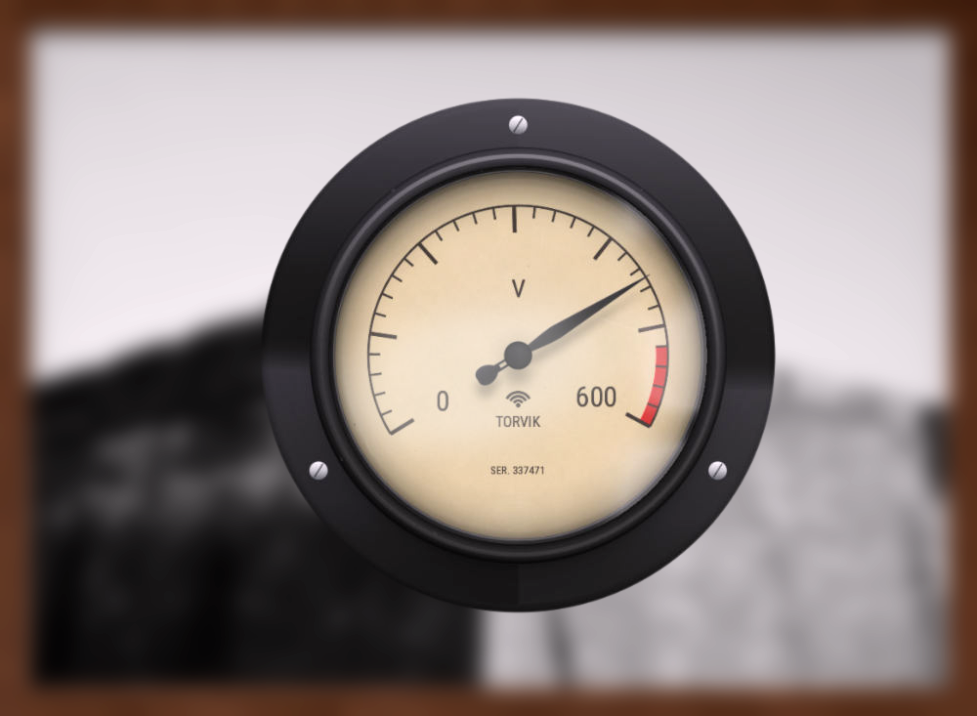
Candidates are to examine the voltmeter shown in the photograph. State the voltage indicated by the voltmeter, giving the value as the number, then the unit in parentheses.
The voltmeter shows 450 (V)
